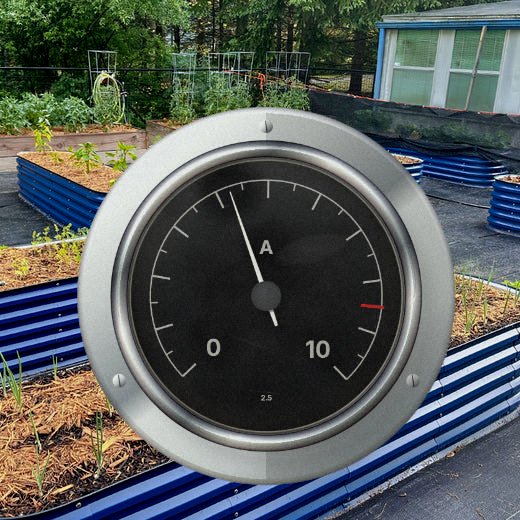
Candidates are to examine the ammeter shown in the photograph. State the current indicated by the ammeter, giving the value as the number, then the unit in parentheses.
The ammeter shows 4.25 (A)
